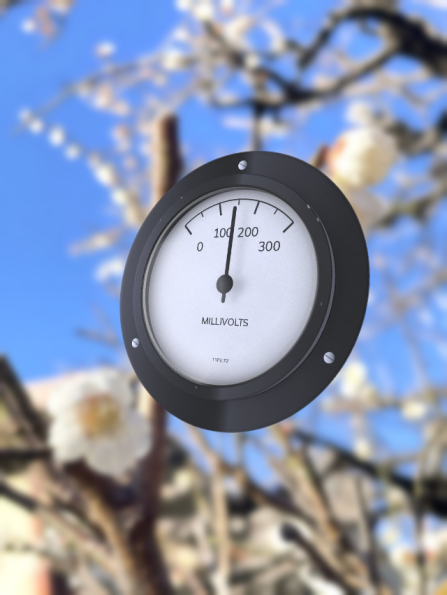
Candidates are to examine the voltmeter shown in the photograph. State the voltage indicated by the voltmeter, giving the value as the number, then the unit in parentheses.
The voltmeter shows 150 (mV)
